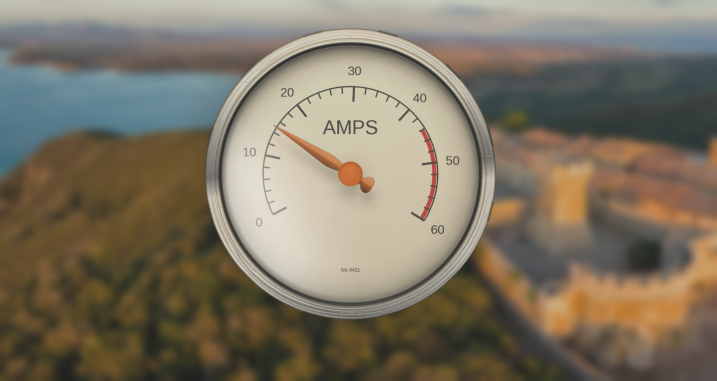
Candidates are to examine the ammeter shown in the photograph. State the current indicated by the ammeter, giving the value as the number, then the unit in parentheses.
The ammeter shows 15 (A)
